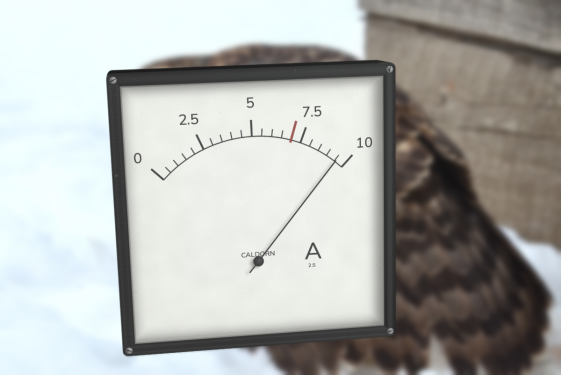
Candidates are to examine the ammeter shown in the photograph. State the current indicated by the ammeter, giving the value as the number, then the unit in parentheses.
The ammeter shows 9.5 (A)
